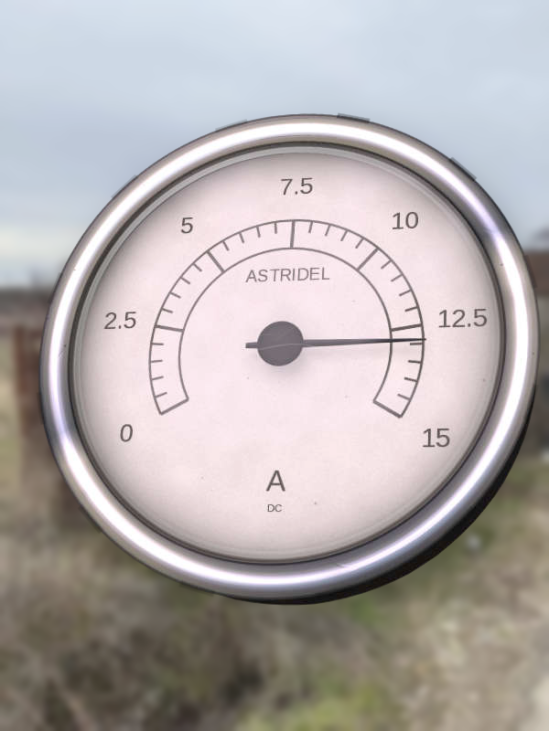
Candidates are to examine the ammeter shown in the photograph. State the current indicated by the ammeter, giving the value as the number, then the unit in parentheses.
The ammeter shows 13 (A)
